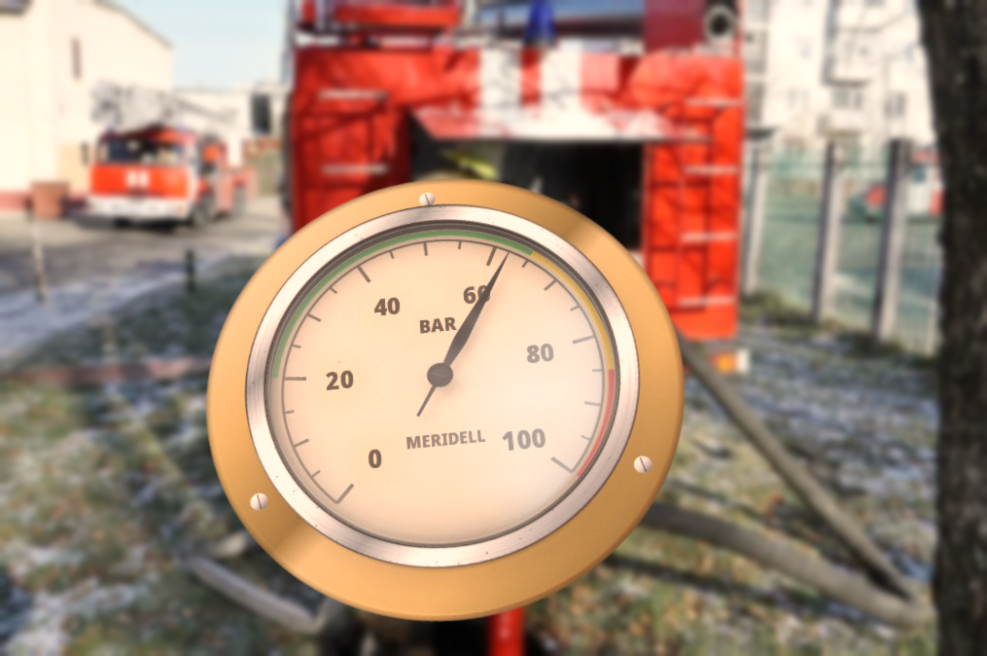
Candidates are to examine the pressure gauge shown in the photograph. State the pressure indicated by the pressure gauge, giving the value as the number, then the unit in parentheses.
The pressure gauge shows 62.5 (bar)
